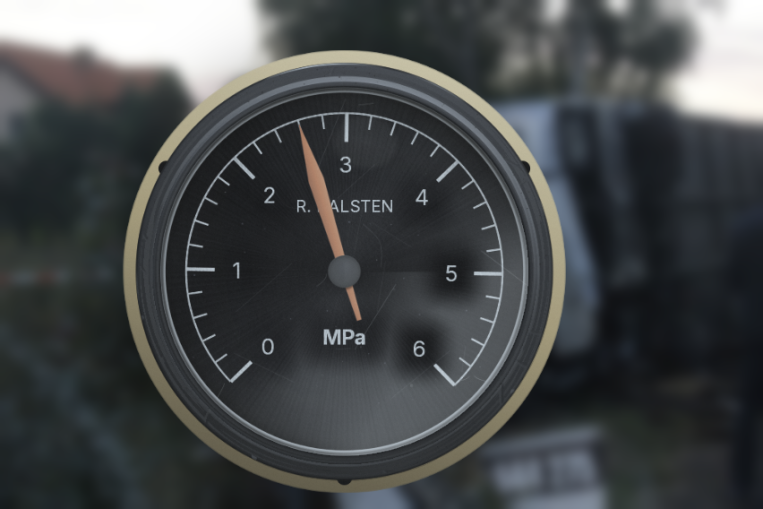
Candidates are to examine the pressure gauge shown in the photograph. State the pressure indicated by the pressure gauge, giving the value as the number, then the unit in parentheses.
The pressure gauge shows 2.6 (MPa)
